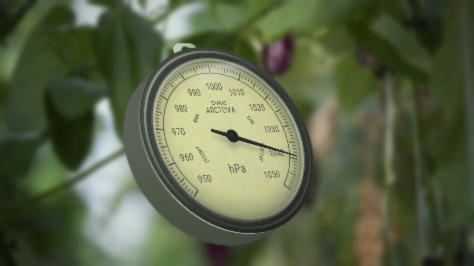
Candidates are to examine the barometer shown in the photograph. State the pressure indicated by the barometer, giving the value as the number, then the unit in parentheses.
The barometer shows 1040 (hPa)
